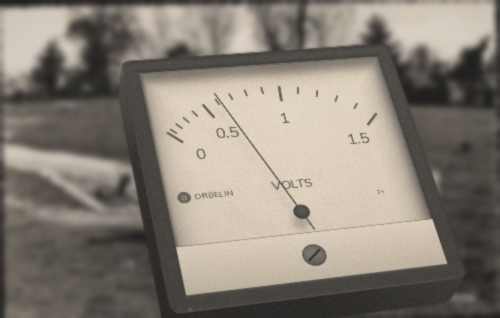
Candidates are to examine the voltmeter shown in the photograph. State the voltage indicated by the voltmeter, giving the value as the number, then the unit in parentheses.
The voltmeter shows 0.6 (V)
